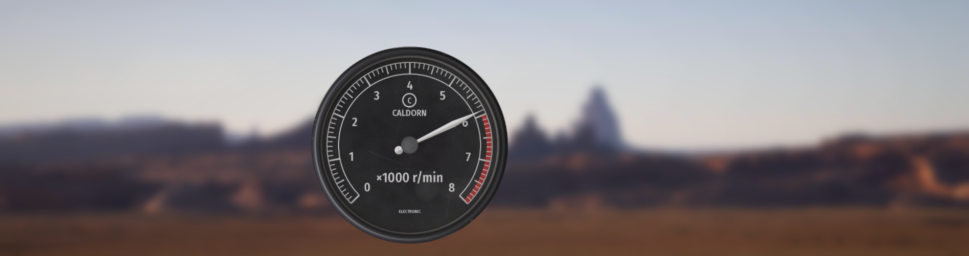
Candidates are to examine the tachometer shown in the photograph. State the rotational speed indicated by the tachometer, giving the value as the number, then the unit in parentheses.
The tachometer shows 5900 (rpm)
